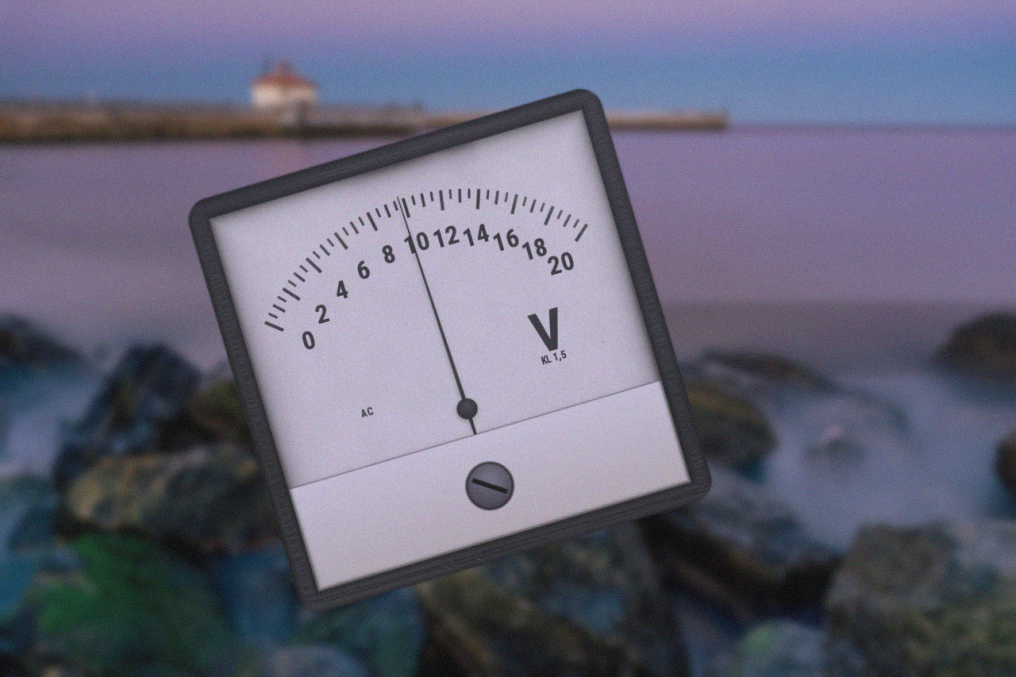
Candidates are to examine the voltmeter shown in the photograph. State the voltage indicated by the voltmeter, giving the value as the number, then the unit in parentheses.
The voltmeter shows 9.75 (V)
